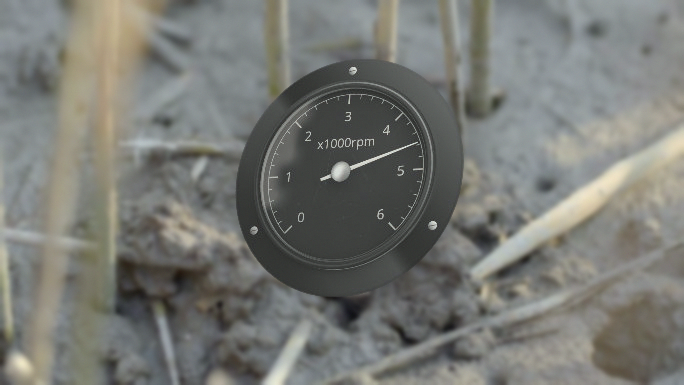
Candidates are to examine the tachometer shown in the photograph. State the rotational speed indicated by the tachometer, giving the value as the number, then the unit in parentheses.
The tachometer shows 4600 (rpm)
